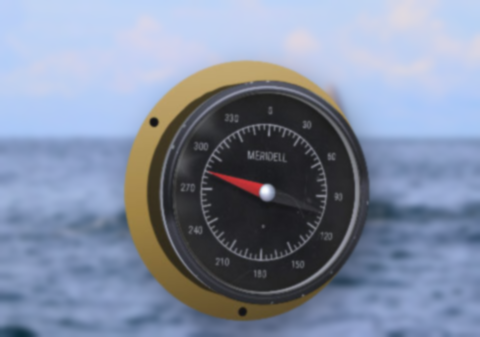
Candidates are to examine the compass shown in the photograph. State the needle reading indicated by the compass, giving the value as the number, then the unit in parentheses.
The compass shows 285 (°)
